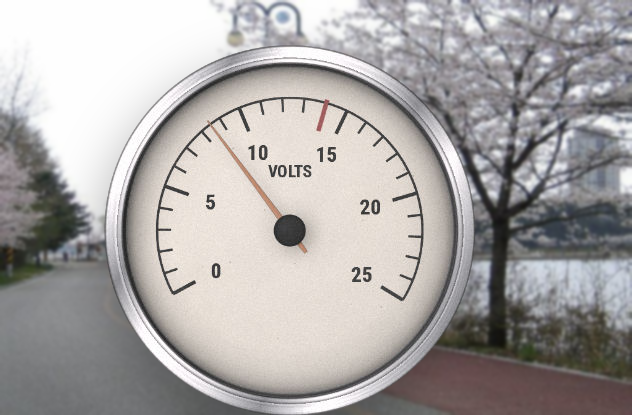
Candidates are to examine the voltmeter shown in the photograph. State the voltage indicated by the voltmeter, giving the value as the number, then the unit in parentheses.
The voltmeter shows 8.5 (V)
